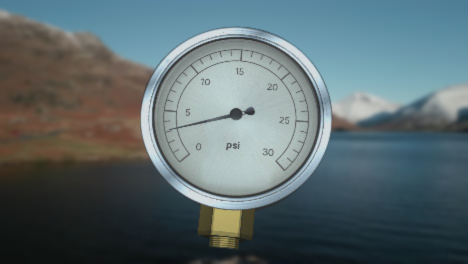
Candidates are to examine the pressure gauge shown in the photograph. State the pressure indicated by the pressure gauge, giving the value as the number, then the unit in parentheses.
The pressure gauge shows 3 (psi)
